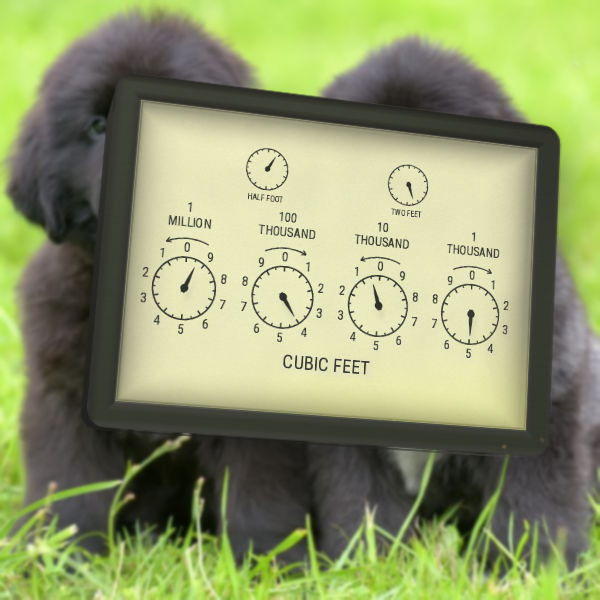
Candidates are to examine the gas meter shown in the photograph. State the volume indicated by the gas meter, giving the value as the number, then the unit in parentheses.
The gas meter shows 940500 (ft³)
